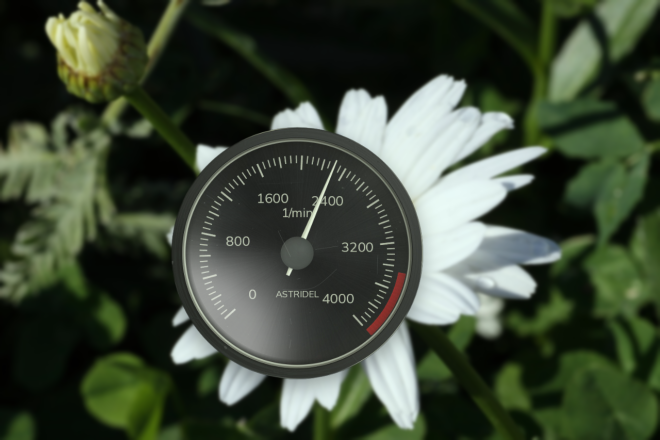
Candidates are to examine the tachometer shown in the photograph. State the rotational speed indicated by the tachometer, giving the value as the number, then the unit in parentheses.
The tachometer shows 2300 (rpm)
